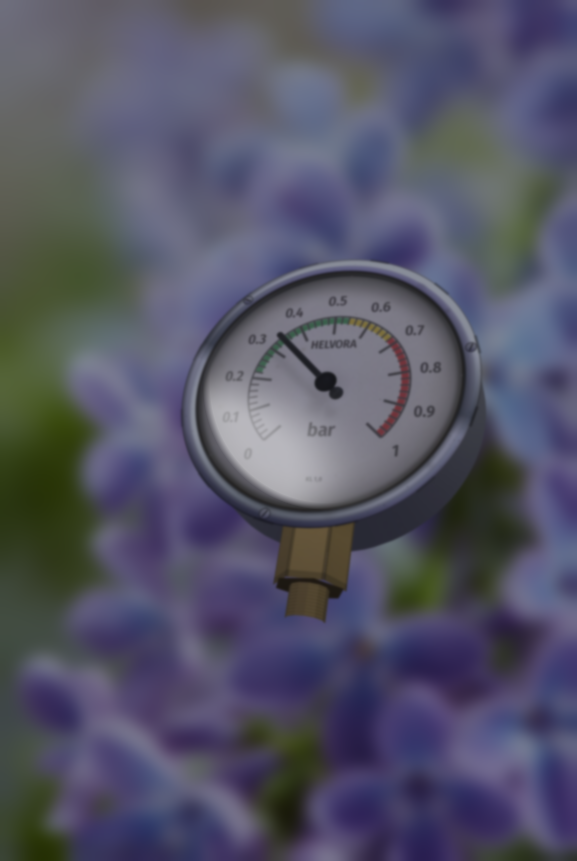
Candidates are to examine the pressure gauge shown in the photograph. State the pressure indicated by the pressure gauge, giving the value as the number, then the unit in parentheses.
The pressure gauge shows 0.34 (bar)
